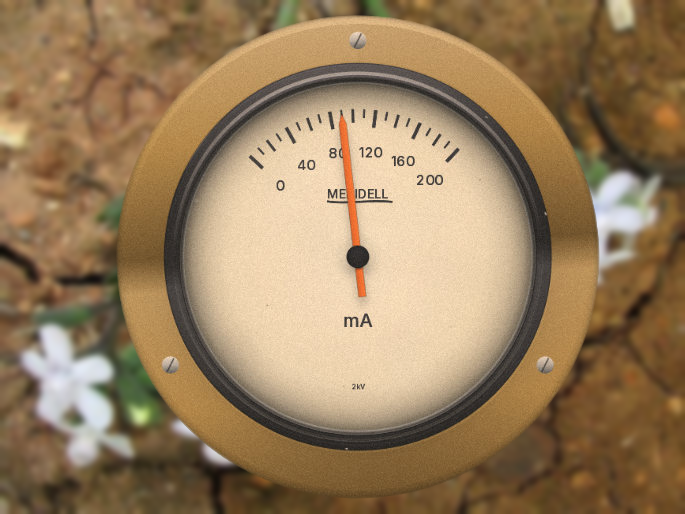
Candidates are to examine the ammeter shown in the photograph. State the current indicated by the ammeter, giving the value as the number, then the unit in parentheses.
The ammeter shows 90 (mA)
